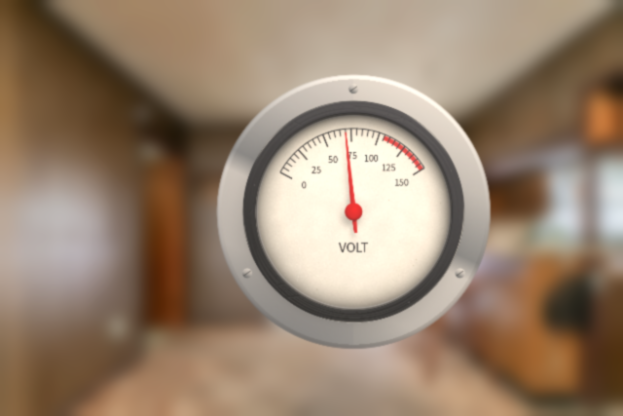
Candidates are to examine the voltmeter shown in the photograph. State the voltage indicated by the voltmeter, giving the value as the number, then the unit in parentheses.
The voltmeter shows 70 (V)
